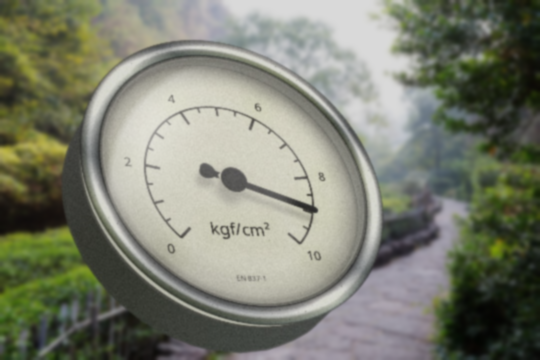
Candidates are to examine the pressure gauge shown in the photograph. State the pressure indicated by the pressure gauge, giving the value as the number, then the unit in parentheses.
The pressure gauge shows 9 (kg/cm²)
